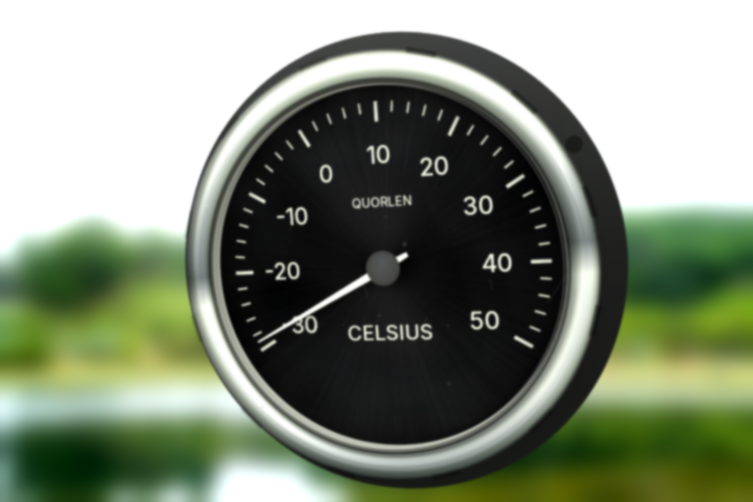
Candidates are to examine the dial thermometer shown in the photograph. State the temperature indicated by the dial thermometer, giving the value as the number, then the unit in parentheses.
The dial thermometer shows -29 (°C)
